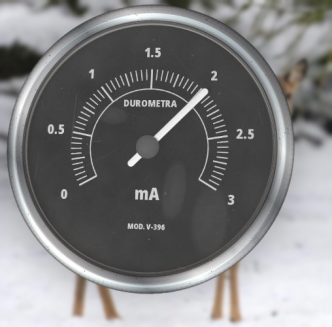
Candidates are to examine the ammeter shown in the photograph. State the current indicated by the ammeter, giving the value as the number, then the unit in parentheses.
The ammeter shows 2.05 (mA)
